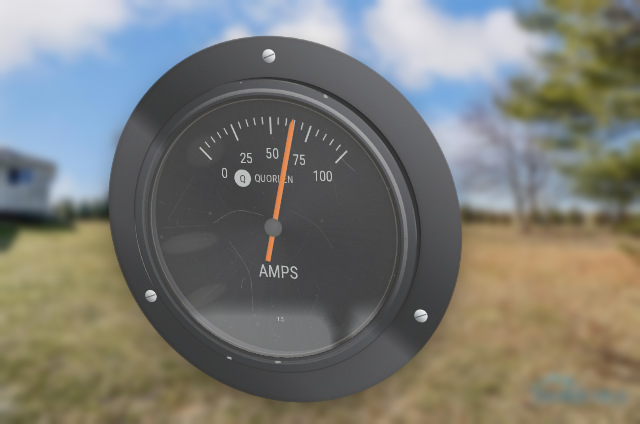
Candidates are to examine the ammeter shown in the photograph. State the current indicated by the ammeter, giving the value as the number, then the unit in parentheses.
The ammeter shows 65 (A)
